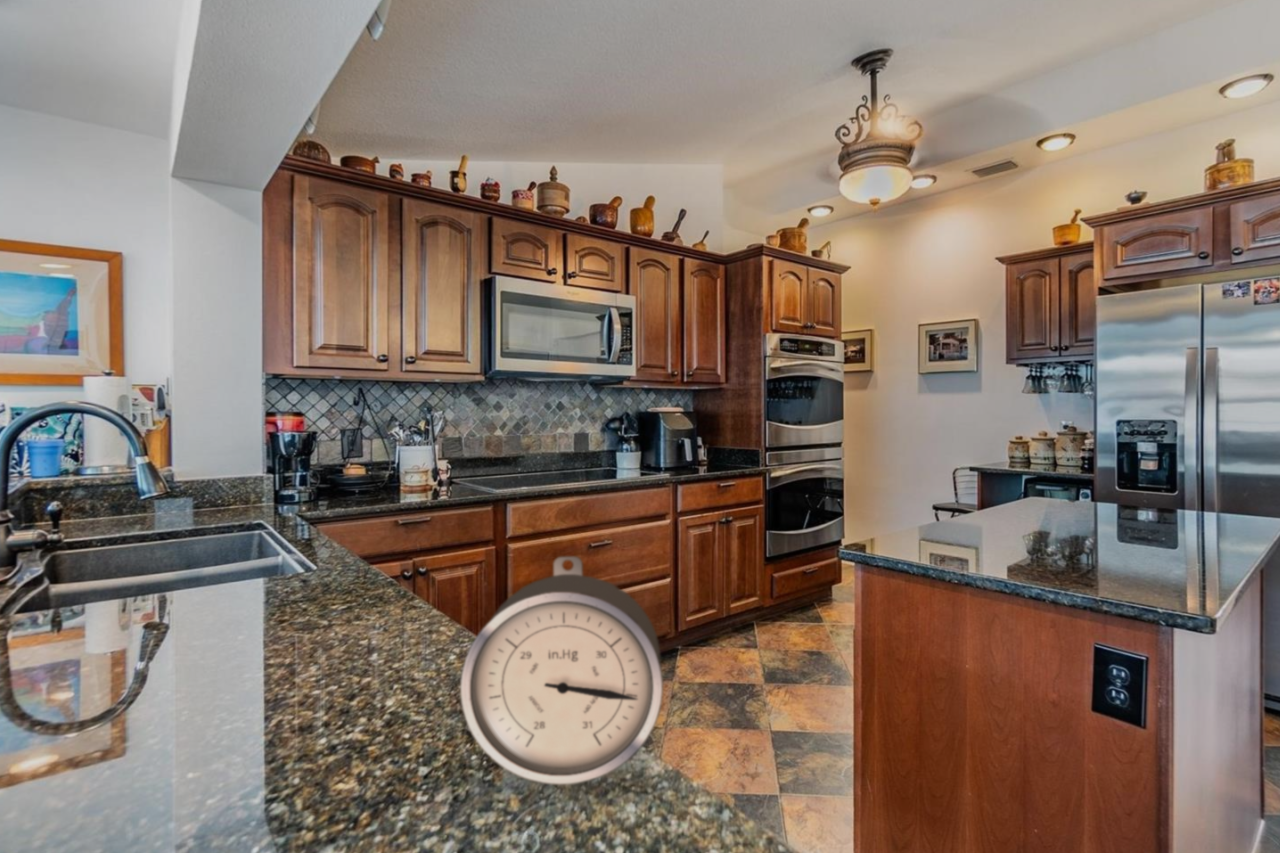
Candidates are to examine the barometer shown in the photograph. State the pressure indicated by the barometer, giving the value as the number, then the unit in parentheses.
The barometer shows 30.5 (inHg)
